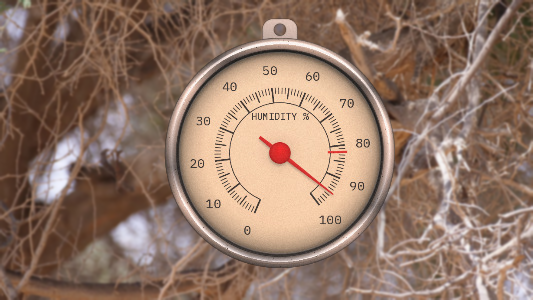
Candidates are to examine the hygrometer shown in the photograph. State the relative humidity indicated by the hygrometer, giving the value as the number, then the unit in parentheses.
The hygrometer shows 95 (%)
